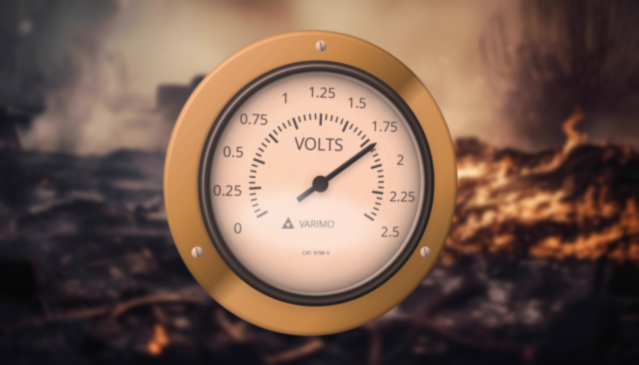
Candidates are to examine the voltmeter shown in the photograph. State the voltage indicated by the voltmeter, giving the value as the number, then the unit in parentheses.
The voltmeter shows 1.8 (V)
